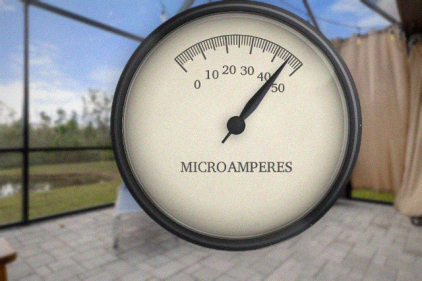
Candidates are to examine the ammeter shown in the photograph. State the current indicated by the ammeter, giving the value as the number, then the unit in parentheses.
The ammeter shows 45 (µA)
